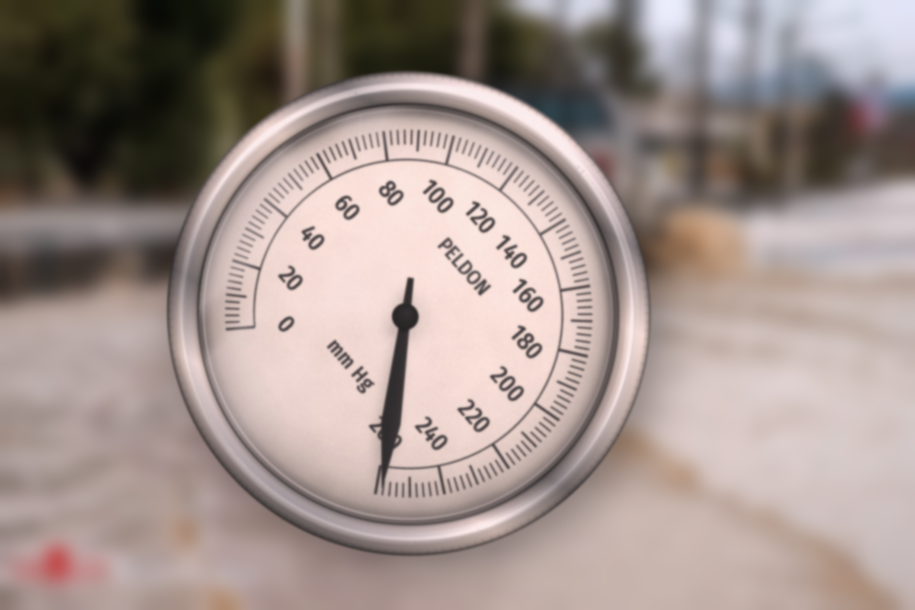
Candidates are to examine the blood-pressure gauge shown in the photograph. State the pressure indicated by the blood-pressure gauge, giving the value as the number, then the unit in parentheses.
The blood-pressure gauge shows 258 (mmHg)
